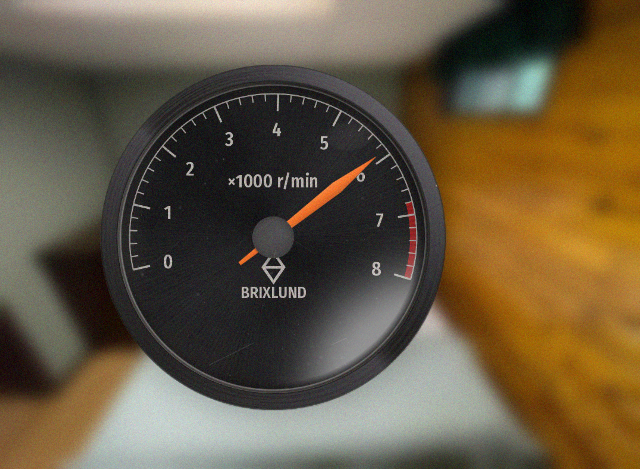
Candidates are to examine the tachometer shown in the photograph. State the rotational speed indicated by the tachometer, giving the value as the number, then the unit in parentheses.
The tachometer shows 5900 (rpm)
